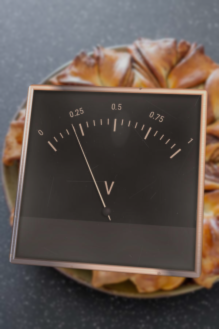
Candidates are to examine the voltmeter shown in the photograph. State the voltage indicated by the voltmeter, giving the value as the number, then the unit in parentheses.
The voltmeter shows 0.2 (V)
